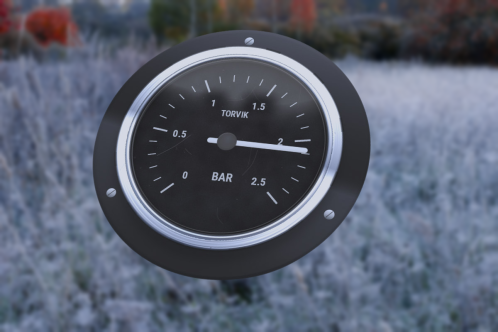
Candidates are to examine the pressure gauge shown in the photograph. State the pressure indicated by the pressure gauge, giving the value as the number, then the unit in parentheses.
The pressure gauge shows 2.1 (bar)
